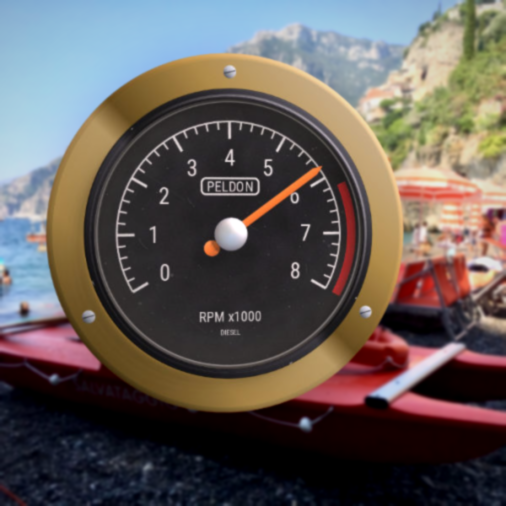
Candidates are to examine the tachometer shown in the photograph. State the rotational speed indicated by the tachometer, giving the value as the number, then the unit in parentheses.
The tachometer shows 5800 (rpm)
